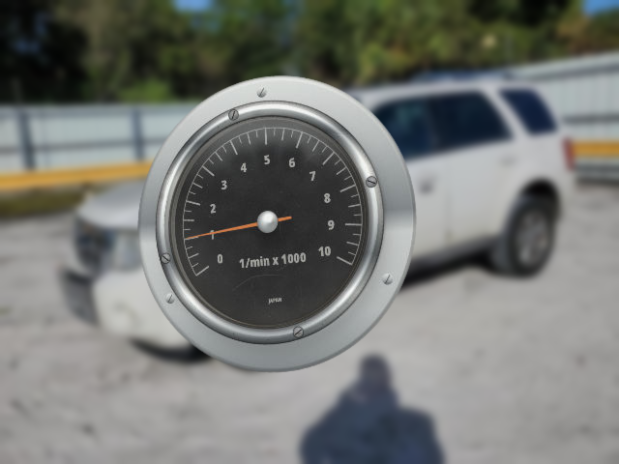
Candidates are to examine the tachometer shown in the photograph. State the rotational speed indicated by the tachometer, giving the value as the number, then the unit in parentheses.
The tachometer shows 1000 (rpm)
